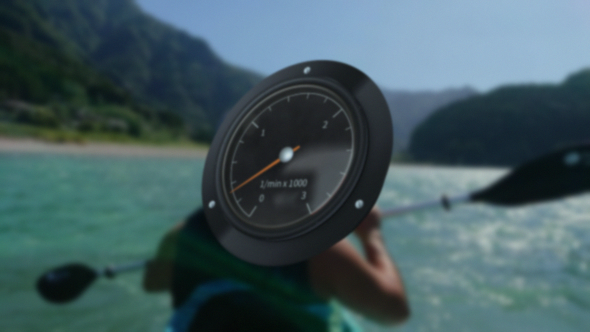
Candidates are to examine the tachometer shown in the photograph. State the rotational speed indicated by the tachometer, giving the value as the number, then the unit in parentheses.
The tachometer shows 300 (rpm)
